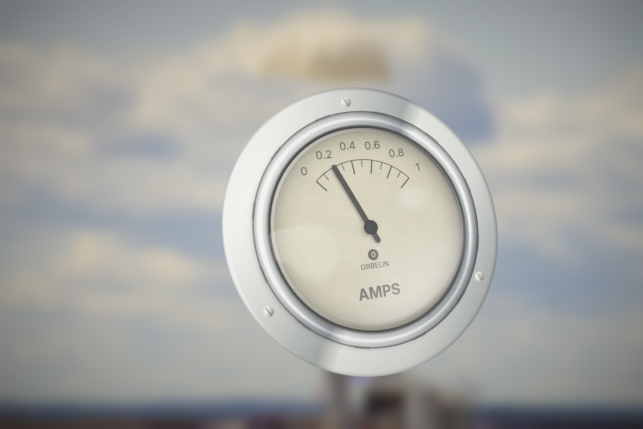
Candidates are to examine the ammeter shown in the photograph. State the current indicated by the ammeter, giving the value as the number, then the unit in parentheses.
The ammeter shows 0.2 (A)
